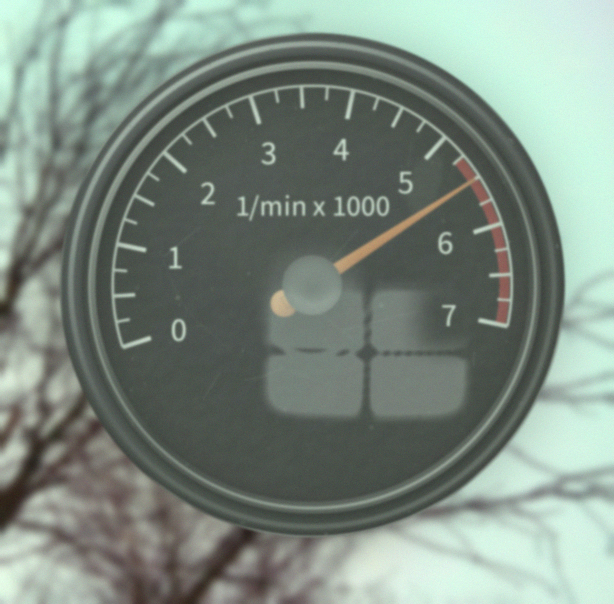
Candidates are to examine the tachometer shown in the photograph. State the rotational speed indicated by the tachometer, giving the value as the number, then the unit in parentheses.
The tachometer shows 5500 (rpm)
